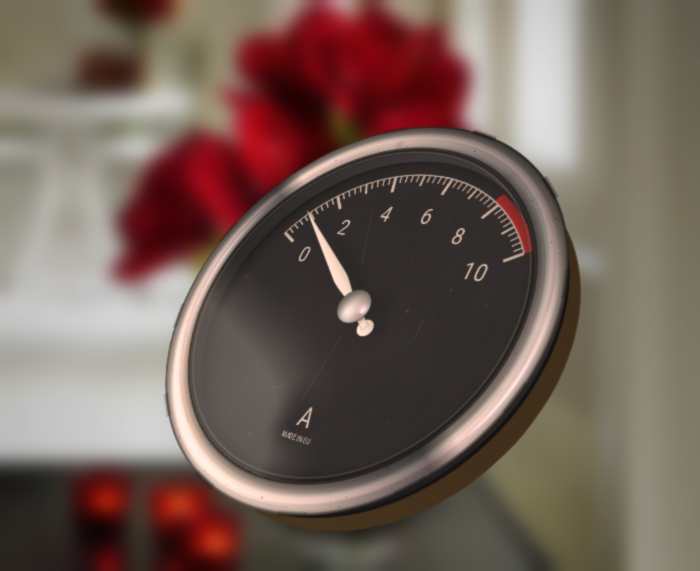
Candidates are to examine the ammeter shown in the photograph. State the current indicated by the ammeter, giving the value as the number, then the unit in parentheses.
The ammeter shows 1 (A)
